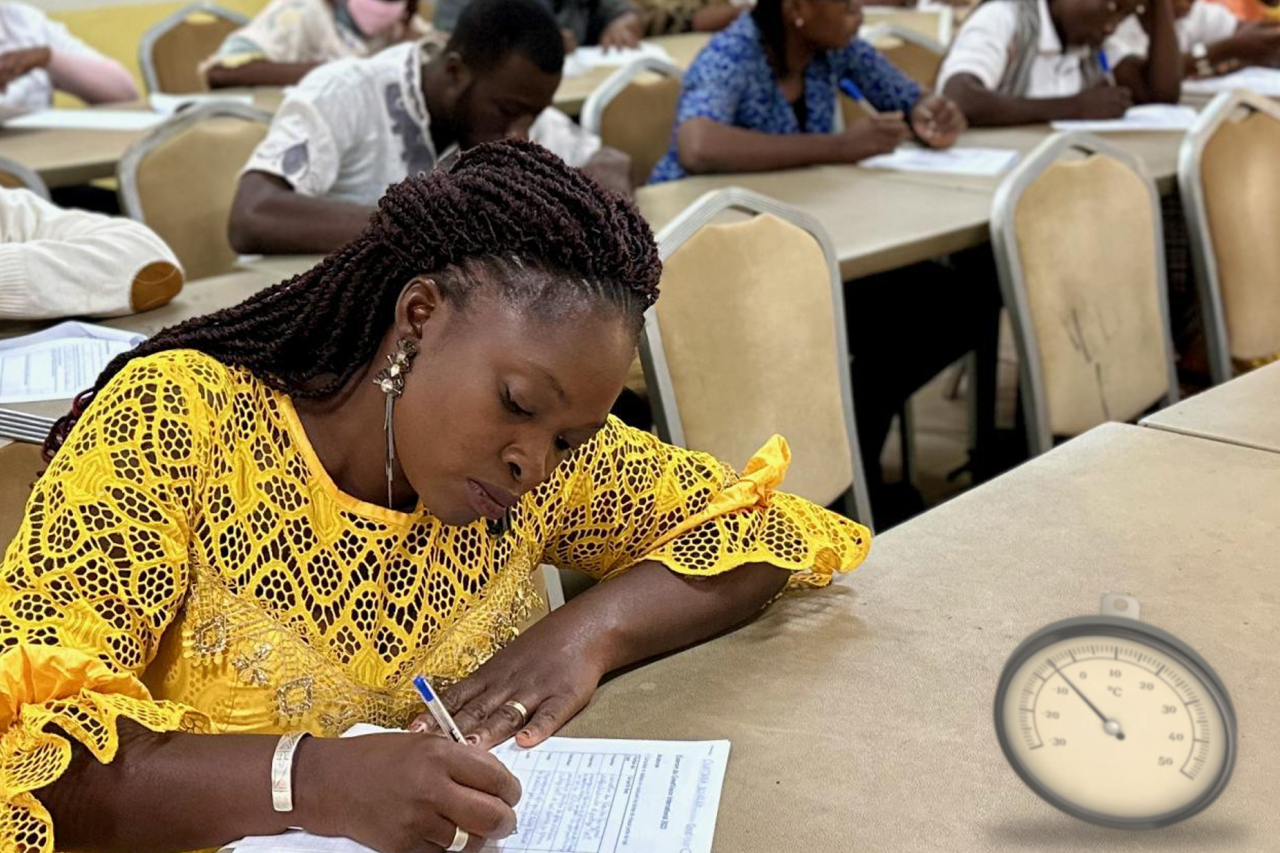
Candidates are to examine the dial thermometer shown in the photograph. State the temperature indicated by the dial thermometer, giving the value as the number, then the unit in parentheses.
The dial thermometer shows -5 (°C)
